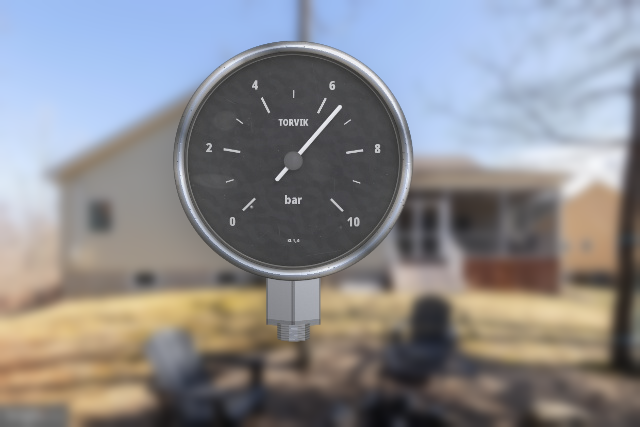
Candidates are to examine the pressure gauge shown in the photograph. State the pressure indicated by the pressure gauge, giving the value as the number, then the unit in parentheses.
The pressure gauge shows 6.5 (bar)
